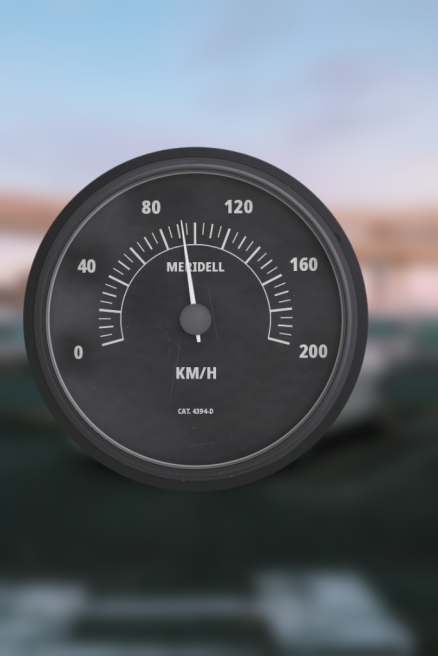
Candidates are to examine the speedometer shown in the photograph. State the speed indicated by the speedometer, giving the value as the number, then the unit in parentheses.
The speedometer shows 92.5 (km/h)
